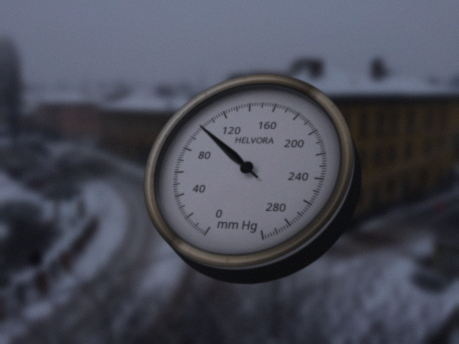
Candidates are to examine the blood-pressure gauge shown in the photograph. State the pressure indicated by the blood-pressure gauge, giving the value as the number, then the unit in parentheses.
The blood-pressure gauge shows 100 (mmHg)
